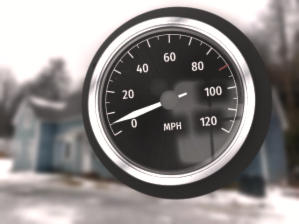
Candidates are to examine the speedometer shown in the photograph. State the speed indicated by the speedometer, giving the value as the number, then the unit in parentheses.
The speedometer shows 5 (mph)
